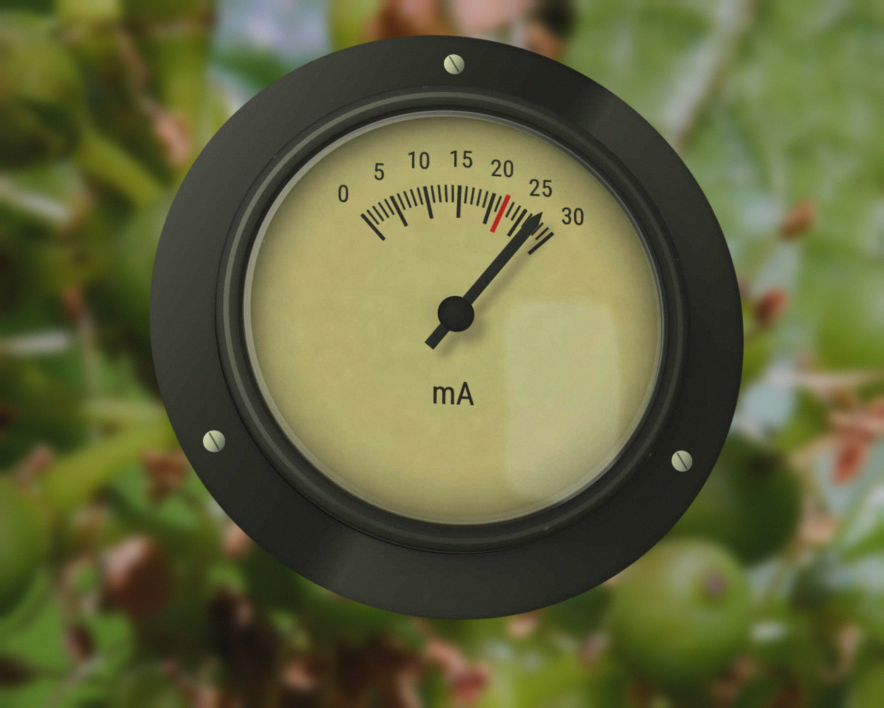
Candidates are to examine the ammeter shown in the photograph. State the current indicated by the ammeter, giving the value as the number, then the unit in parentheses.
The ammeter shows 27 (mA)
